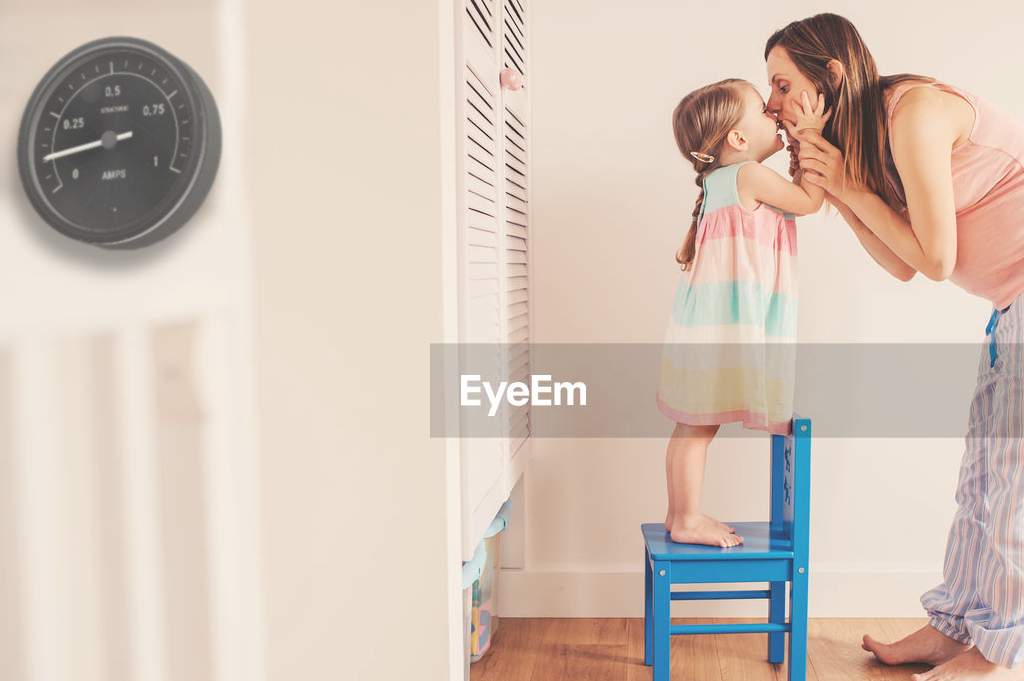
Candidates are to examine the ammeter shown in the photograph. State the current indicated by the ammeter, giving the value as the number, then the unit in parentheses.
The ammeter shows 0.1 (A)
